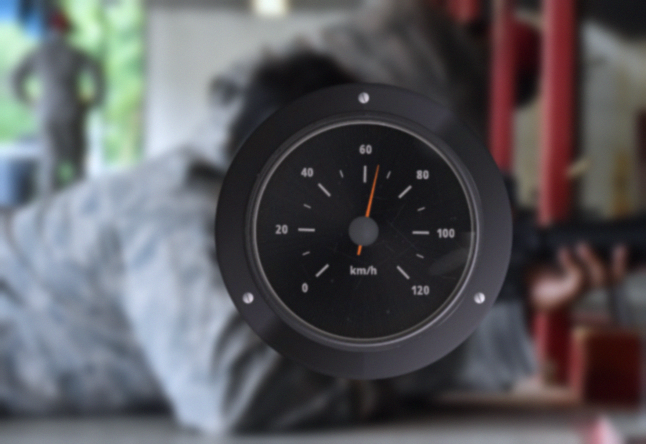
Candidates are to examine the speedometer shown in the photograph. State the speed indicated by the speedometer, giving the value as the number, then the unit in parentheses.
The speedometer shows 65 (km/h)
